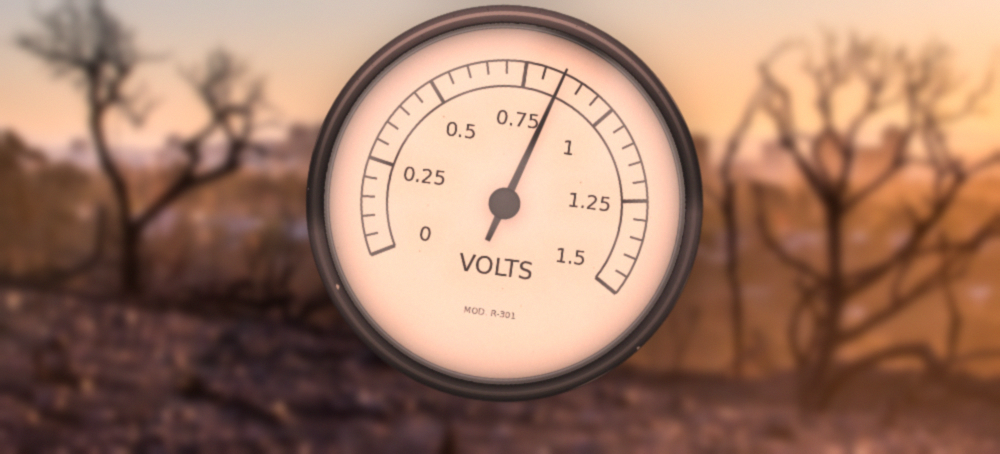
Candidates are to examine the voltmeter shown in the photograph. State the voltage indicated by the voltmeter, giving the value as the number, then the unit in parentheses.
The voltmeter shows 0.85 (V)
